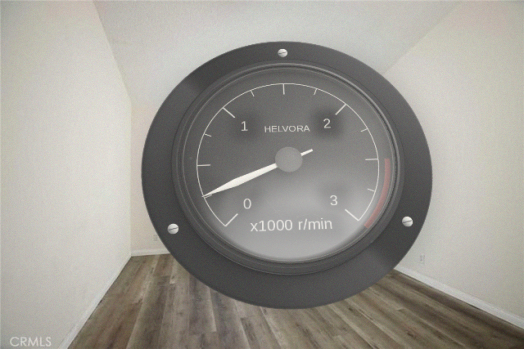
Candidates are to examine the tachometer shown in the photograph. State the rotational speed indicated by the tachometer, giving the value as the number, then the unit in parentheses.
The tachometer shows 250 (rpm)
